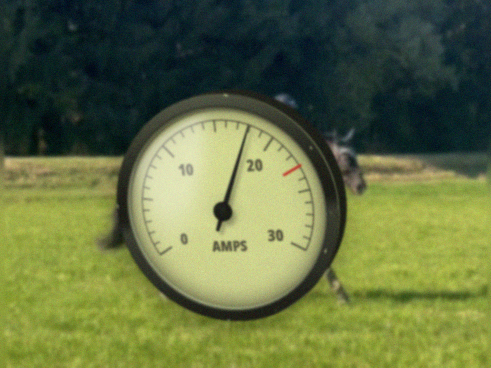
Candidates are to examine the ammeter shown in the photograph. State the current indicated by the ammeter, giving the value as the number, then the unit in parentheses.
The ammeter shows 18 (A)
